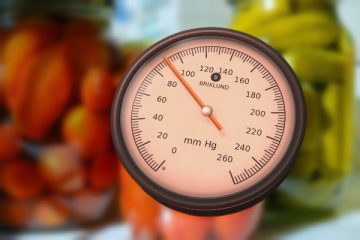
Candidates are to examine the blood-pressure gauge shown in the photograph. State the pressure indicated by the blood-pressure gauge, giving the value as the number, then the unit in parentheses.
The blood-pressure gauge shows 90 (mmHg)
